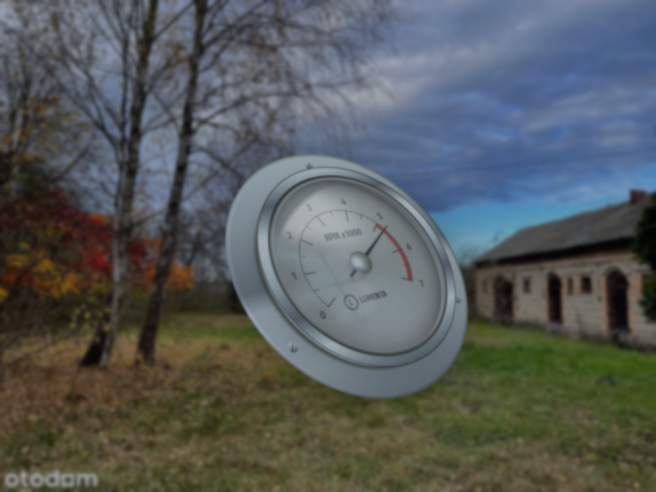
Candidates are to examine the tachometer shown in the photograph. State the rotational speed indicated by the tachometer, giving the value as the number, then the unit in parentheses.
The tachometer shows 5250 (rpm)
